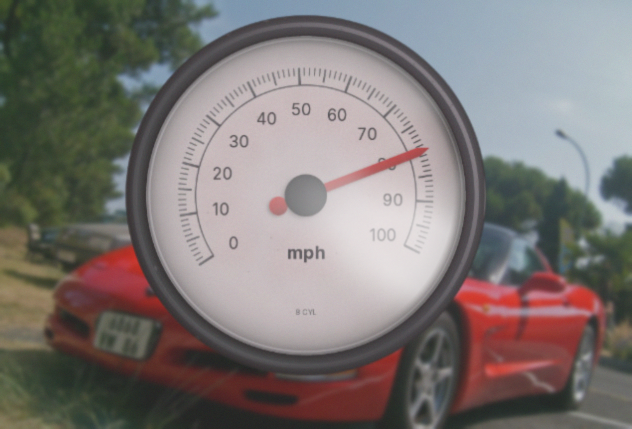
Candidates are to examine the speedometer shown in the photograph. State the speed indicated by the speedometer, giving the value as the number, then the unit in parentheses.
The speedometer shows 80 (mph)
